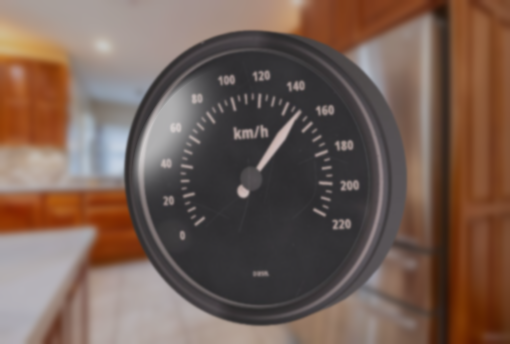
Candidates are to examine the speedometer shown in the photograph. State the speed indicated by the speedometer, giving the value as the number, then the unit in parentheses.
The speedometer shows 150 (km/h)
